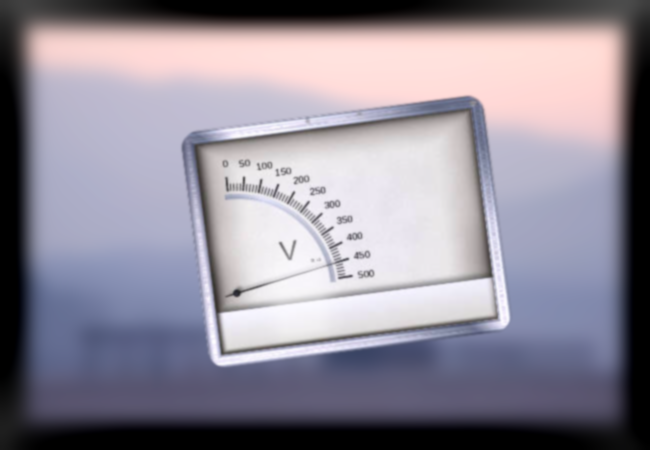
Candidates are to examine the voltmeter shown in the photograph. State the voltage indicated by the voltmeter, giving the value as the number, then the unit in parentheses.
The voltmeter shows 450 (V)
